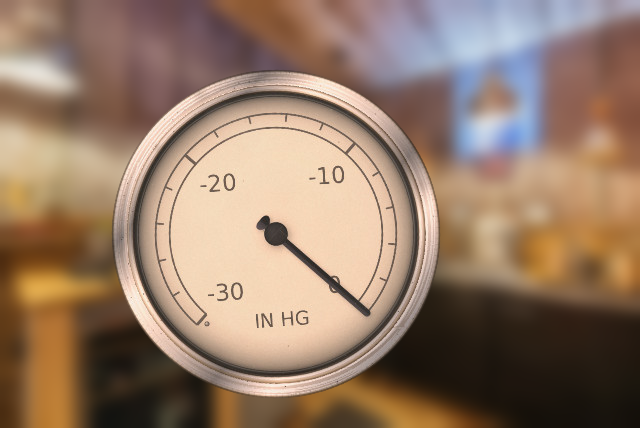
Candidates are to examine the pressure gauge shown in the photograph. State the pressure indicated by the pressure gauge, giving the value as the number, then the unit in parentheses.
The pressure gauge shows 0 (inHg)
